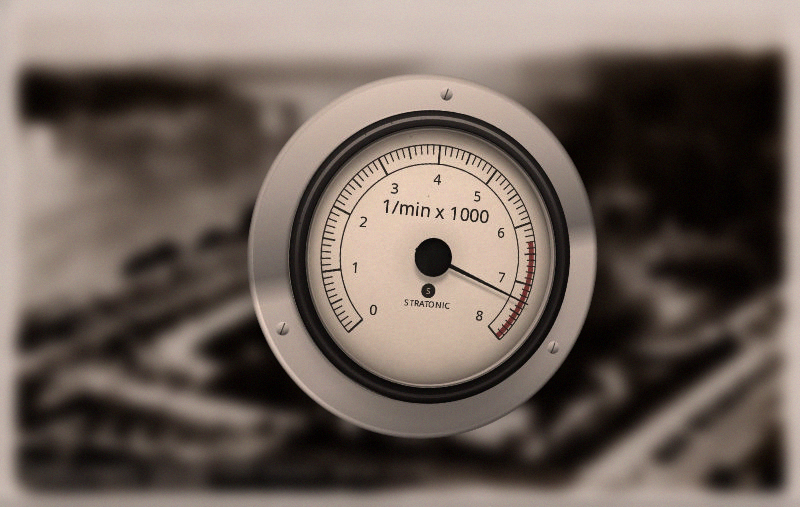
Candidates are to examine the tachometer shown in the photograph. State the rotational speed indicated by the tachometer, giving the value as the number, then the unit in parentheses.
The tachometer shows 7300 (rpm)
